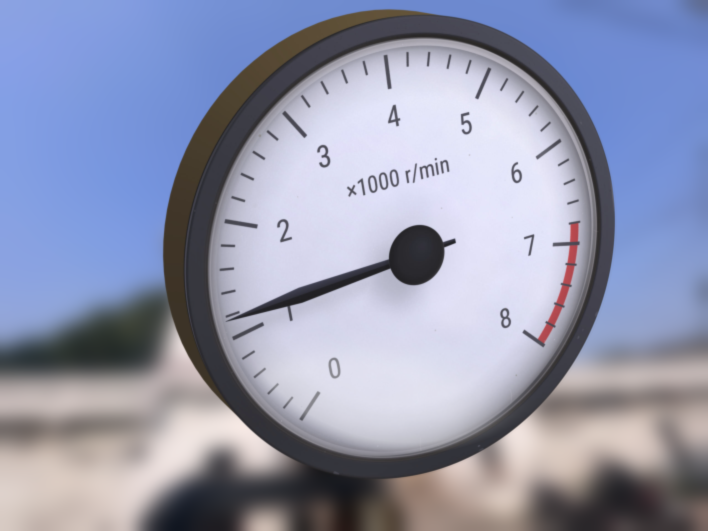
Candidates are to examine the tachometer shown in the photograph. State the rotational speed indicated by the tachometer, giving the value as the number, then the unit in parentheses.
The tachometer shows 1200 (rpm)
